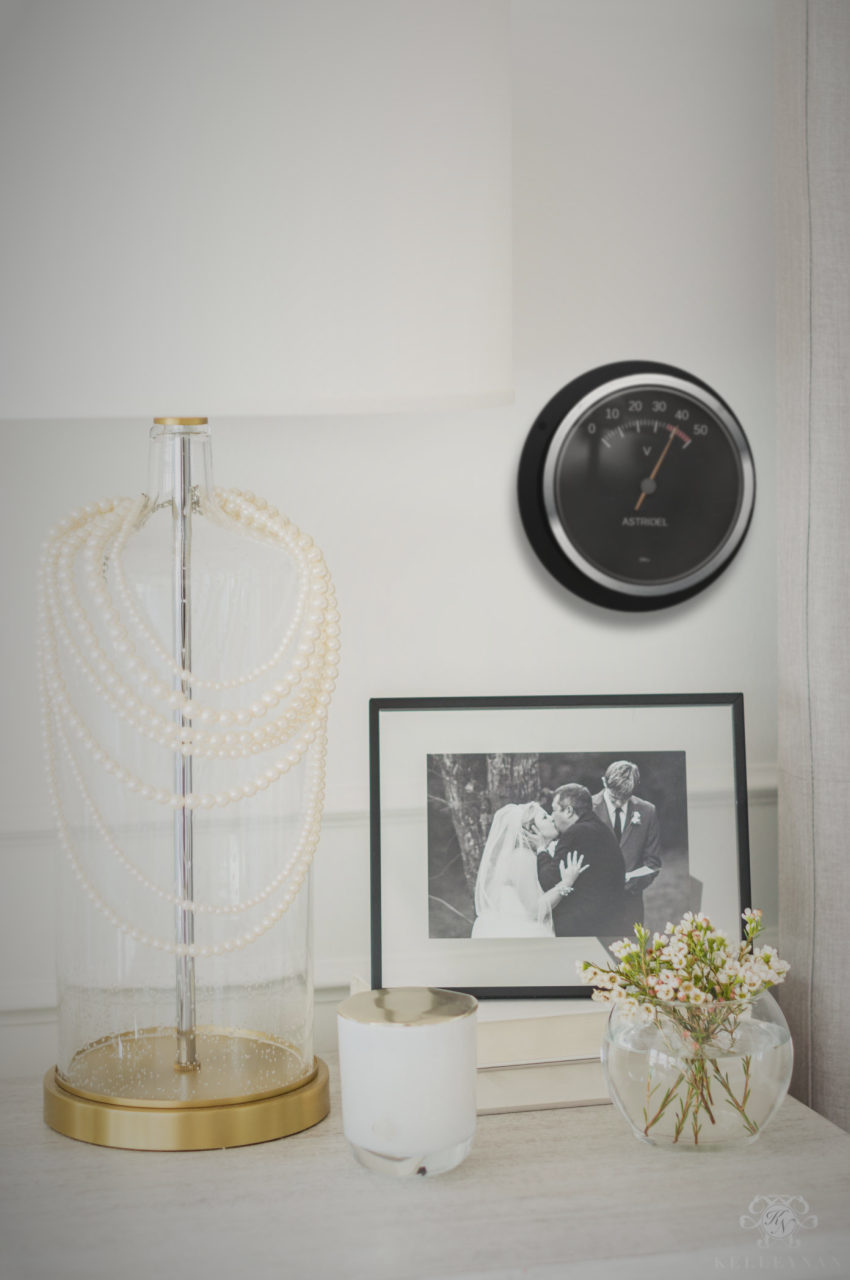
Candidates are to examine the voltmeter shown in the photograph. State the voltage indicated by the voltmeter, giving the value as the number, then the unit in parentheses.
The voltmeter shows 40 (V)
